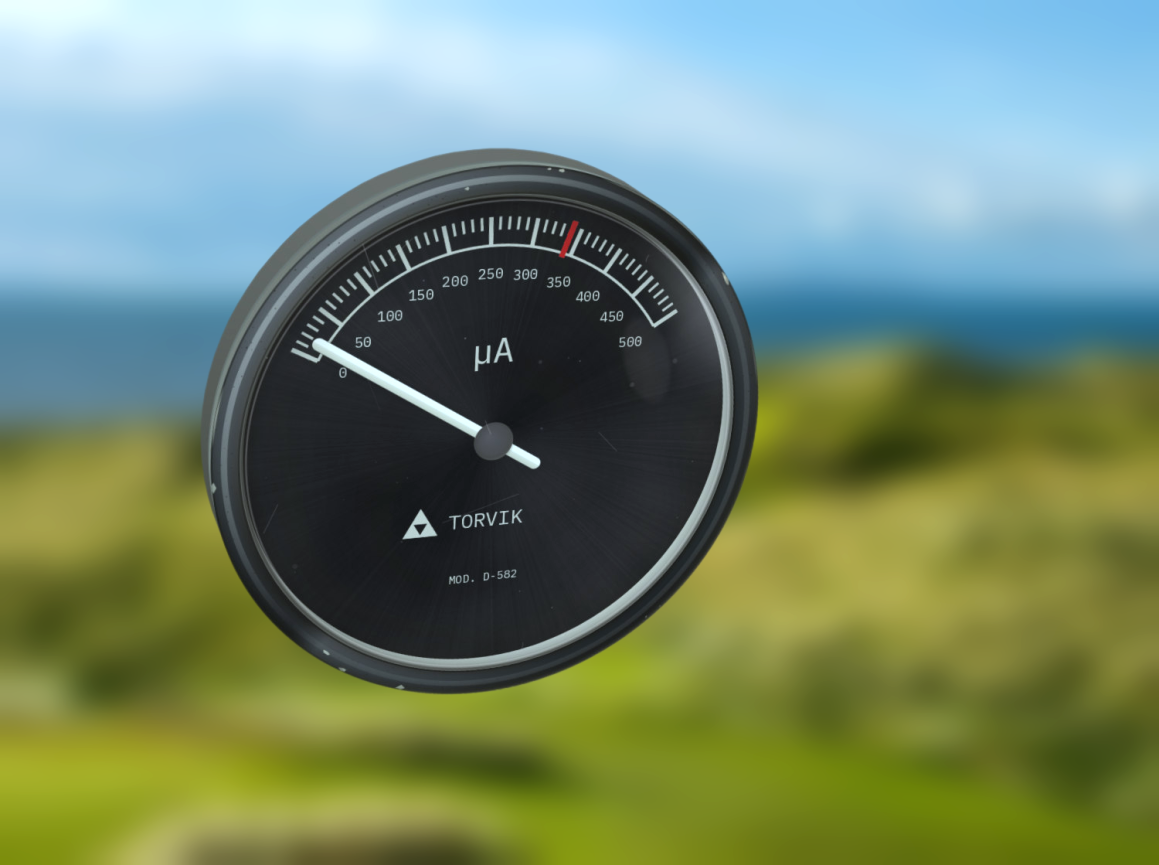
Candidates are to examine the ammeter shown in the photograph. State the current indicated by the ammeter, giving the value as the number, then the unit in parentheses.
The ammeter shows 20 (µA)
